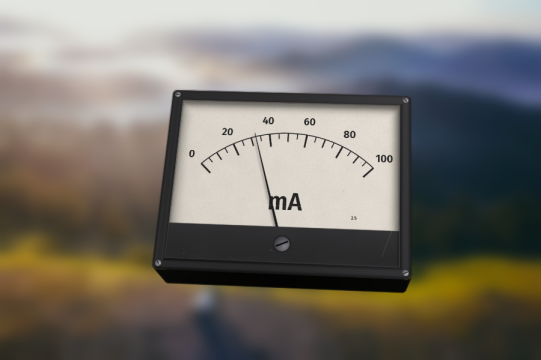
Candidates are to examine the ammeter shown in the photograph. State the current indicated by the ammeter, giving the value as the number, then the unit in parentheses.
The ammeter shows 32.5 (mA)
